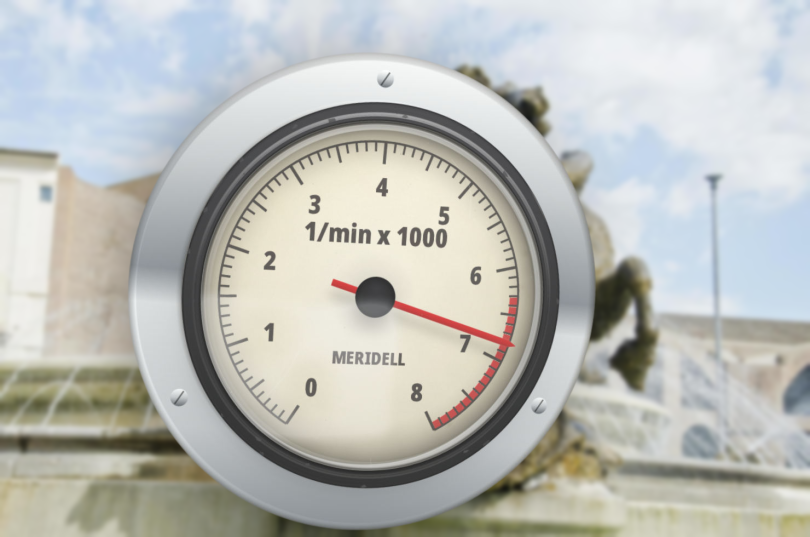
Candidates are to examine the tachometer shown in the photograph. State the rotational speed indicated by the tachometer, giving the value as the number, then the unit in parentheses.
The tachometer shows 6800 (rpm)
